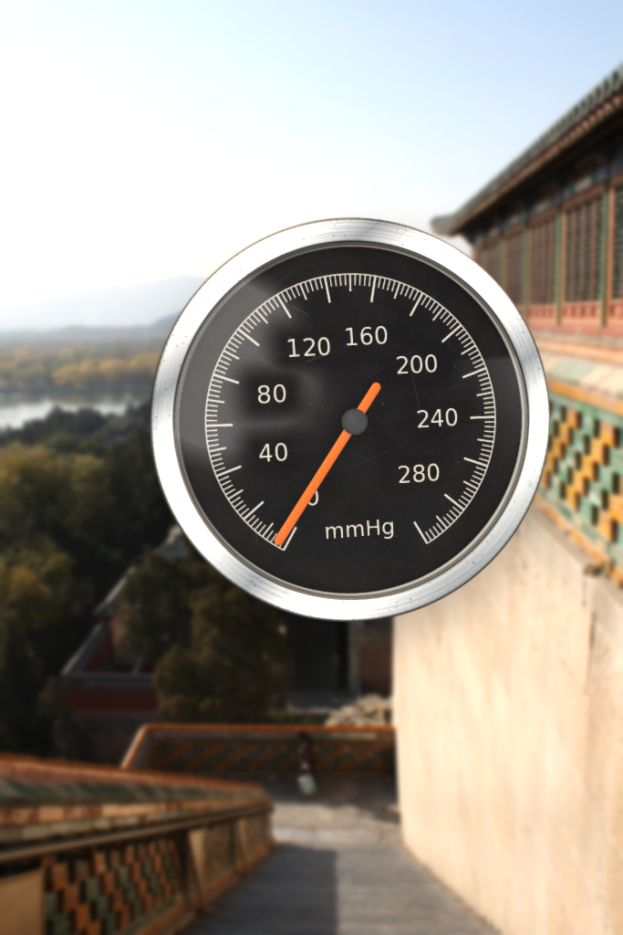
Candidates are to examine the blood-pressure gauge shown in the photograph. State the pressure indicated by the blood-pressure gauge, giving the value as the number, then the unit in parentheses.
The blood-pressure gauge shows 4 (mmHg)
